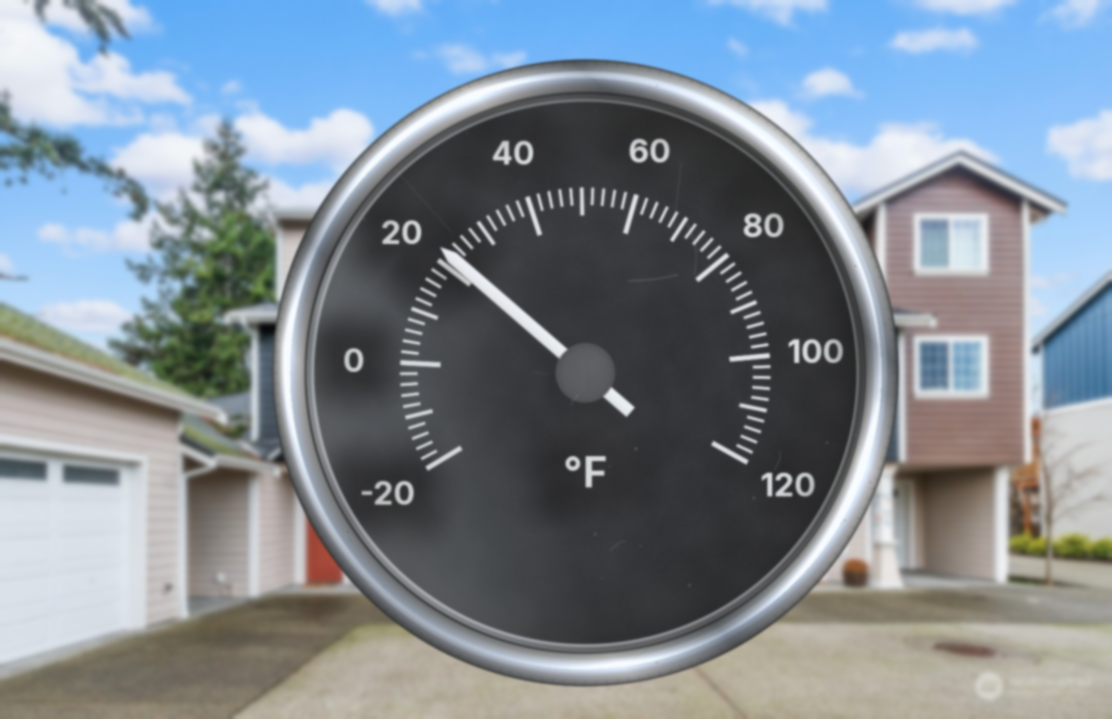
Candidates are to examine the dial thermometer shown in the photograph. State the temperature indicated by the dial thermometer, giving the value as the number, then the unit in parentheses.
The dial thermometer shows 22 (°F)
